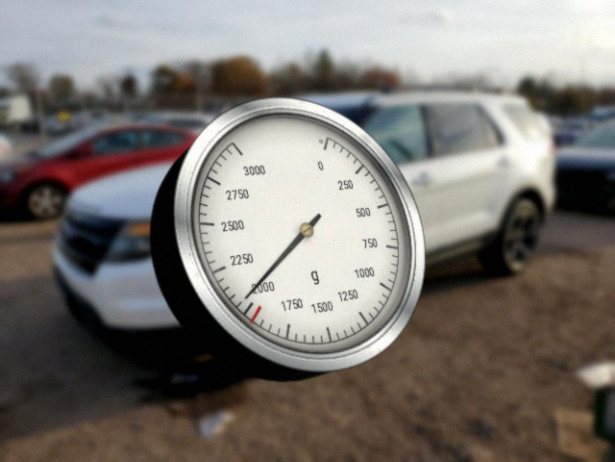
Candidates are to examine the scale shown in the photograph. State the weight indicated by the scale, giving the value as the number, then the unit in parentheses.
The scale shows 2050 (g)
